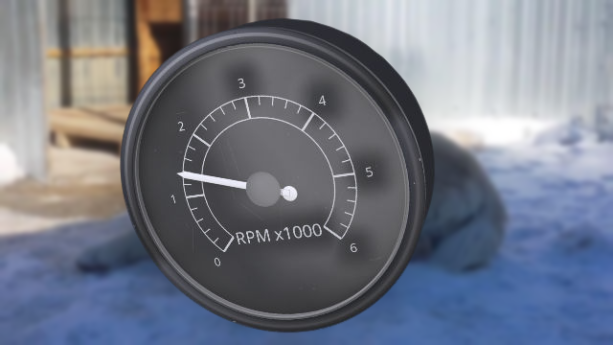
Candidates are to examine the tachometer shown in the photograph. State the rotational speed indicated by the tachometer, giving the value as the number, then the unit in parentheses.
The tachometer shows 1400 (rpm)
